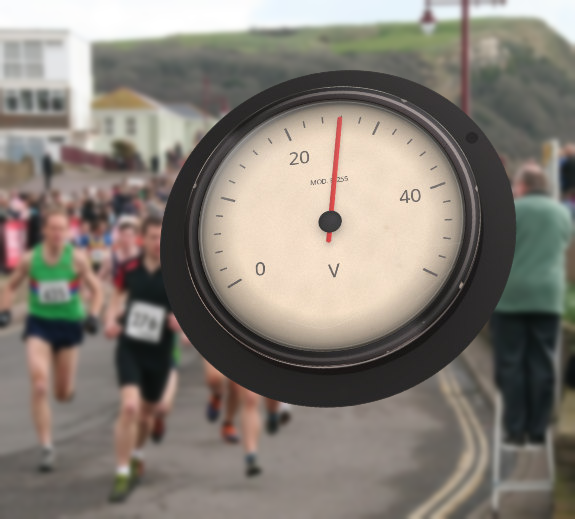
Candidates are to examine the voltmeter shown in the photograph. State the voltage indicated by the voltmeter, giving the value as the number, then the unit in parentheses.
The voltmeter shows 26 (V)
